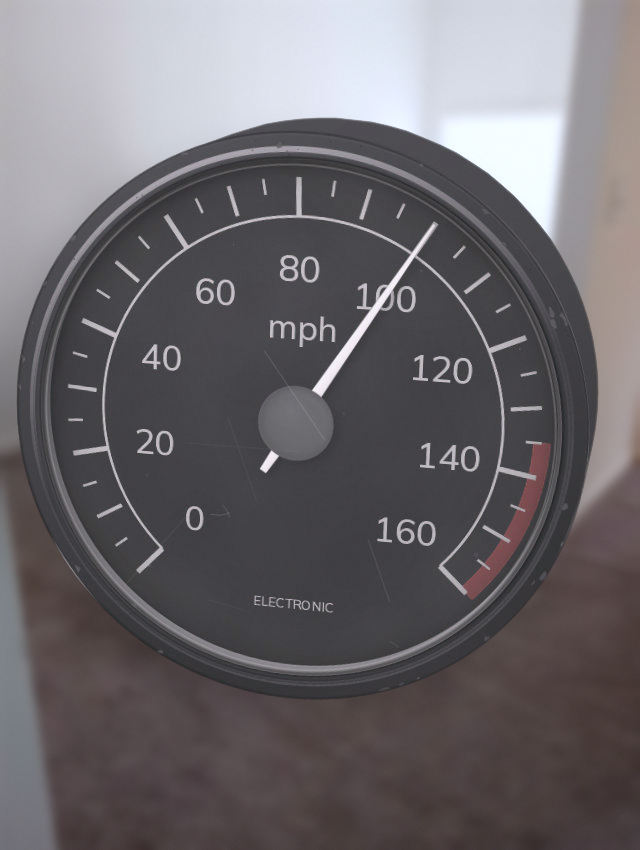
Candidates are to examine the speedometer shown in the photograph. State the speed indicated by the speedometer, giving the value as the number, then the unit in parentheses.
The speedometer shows 100 (mph)
